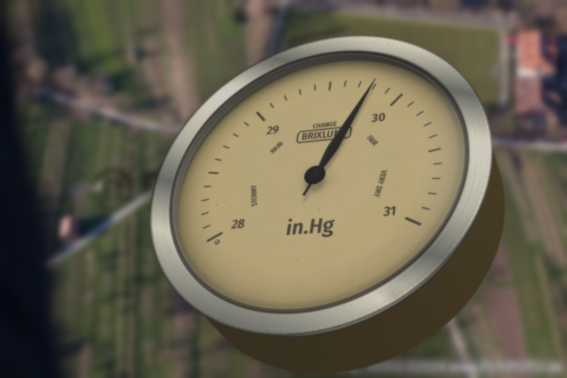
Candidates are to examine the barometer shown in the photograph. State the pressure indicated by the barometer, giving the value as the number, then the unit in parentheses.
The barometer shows 29.8 (inHg)
